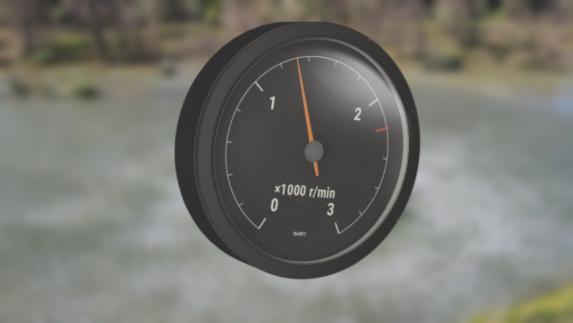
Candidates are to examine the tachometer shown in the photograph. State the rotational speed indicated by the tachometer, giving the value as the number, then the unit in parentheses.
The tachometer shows 1300 (rpm)
